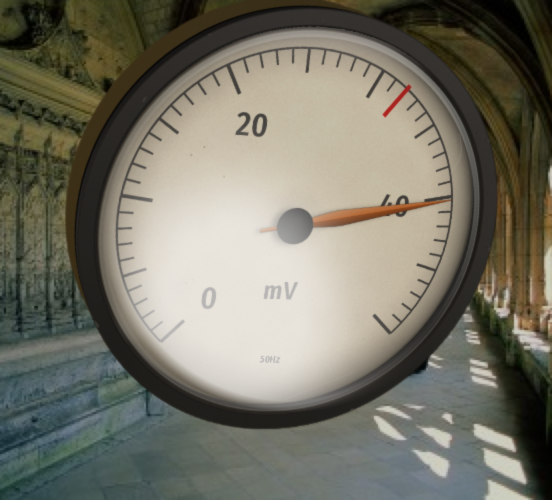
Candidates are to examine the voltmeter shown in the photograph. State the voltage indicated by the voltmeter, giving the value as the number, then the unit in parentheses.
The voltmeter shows 40 (mV)
